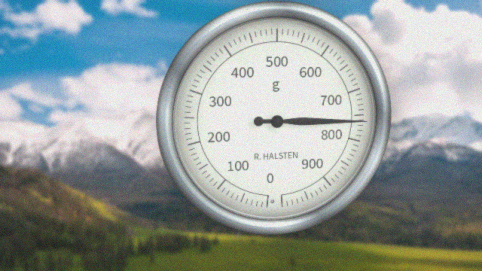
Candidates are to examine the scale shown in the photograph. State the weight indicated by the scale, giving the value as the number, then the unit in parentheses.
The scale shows 760 (g)
